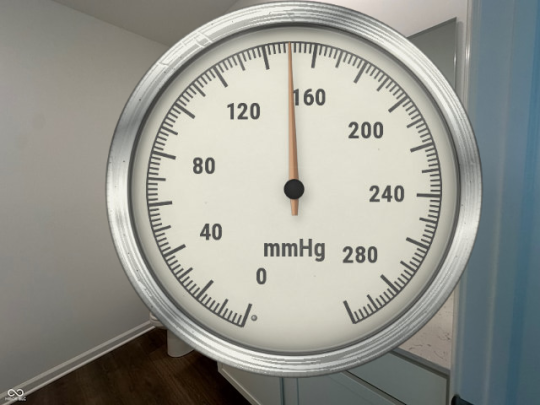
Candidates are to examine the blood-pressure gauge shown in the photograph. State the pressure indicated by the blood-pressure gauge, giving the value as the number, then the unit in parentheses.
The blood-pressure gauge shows 150 (mmHg)
